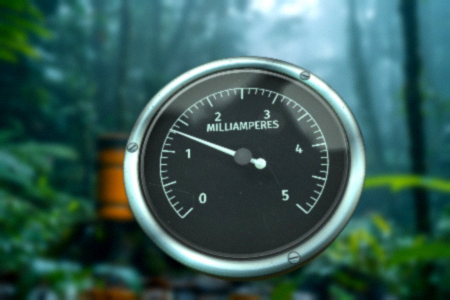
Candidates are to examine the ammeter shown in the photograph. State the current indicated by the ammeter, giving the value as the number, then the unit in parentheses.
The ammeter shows 1.3 (mA)
